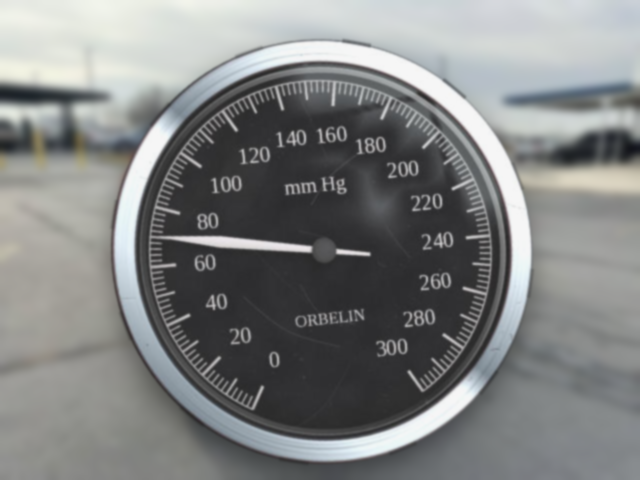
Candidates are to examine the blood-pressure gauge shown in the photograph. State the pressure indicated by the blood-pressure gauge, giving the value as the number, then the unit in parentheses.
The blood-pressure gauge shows 70 (mmHg)
